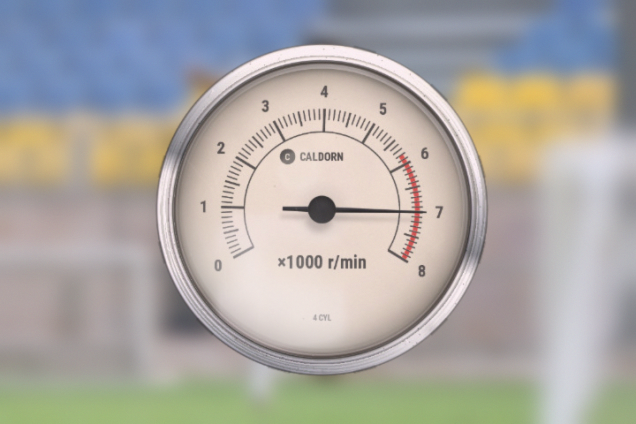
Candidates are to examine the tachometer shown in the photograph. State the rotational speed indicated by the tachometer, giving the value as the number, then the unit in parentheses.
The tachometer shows 7000 (rpm)
